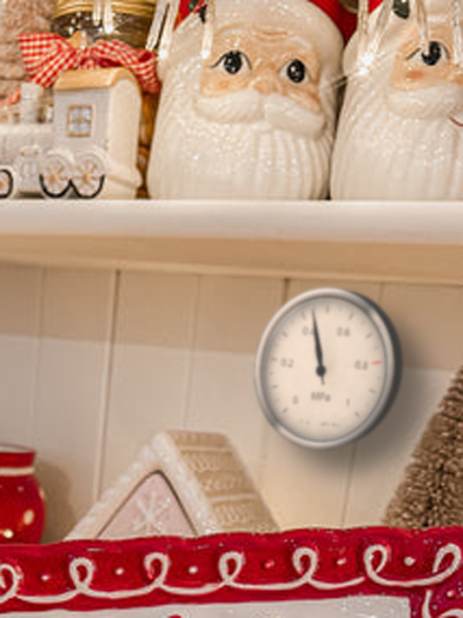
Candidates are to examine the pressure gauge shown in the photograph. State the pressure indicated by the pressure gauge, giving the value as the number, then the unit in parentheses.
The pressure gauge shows 0.45 (MPa)
